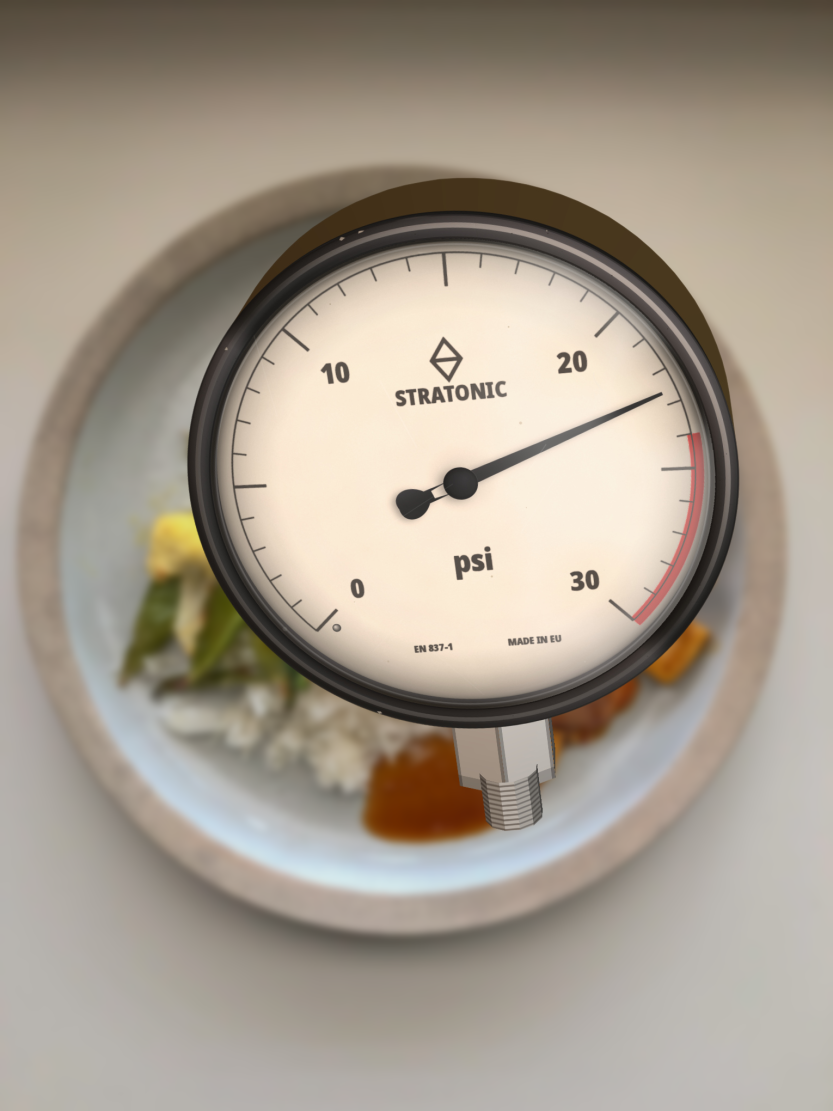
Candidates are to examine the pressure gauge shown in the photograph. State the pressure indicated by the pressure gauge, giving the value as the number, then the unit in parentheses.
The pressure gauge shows 22.5 (psi)
